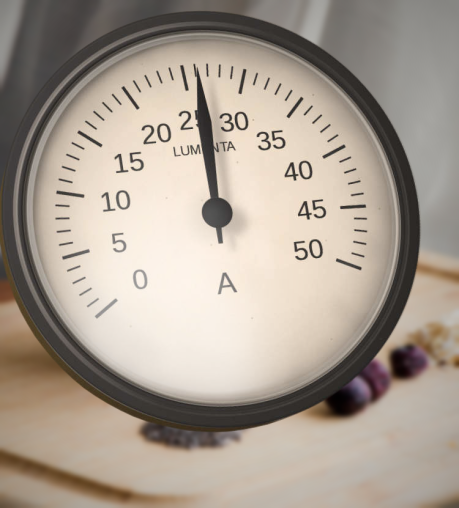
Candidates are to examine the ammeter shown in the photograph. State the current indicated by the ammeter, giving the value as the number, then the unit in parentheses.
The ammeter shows 26 (A)
